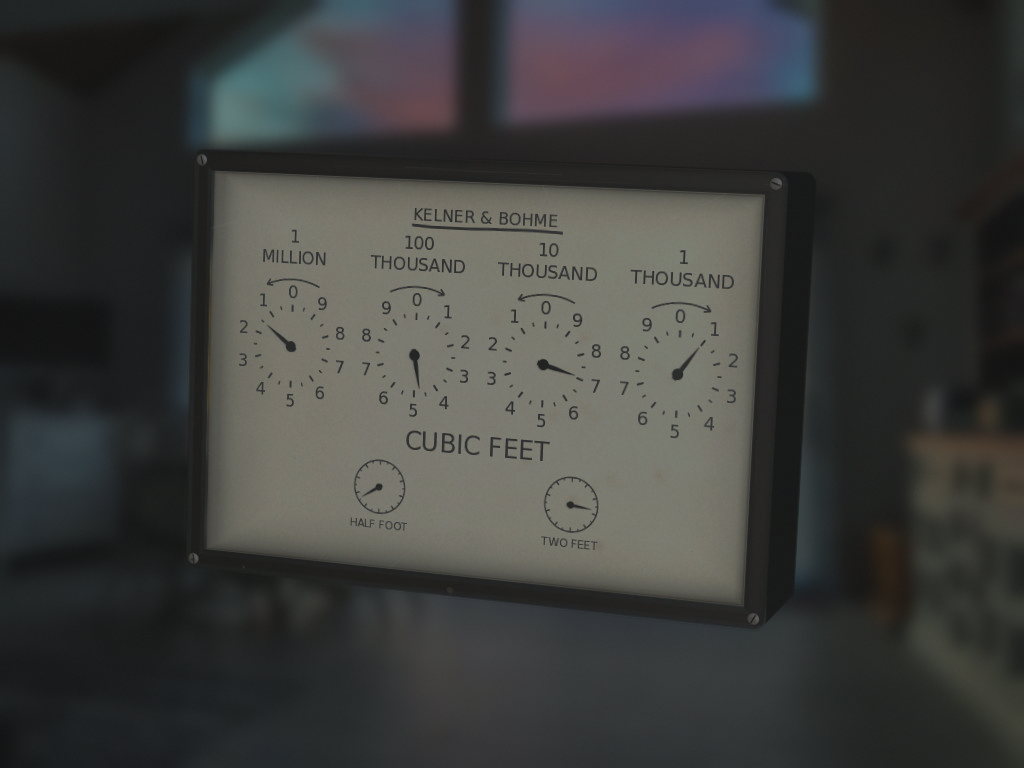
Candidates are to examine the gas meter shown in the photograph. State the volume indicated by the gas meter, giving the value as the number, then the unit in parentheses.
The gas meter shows 147100 (ft³)
